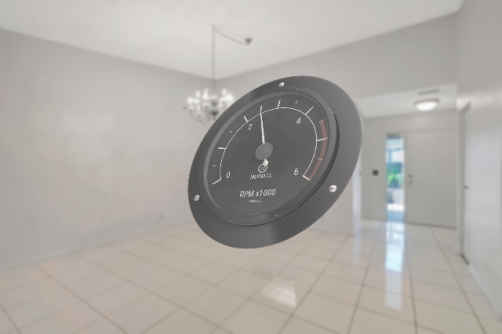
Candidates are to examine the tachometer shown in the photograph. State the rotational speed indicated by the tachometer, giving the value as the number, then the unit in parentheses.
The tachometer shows 2500 (rpm)
